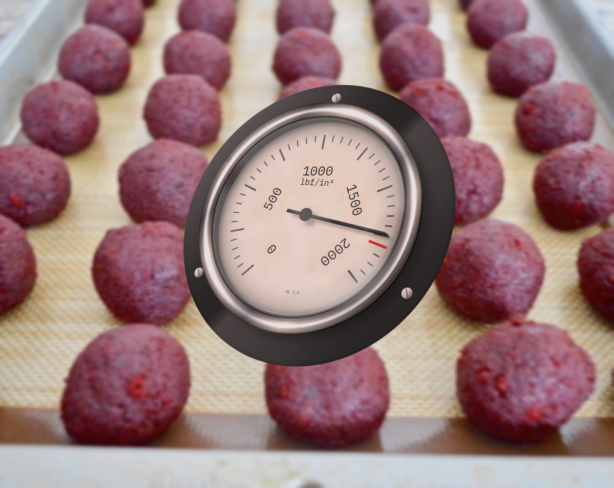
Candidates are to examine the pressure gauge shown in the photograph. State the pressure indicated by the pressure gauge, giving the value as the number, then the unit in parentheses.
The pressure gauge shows 1750 (psi)
